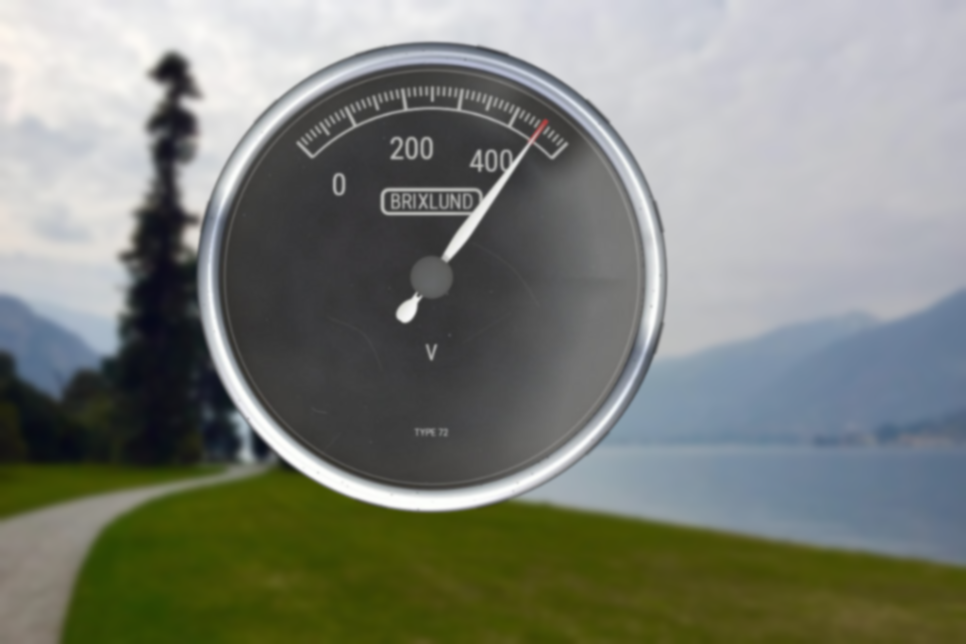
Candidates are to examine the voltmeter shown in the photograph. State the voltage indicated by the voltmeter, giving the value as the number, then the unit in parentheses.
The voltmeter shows 450 (V)
